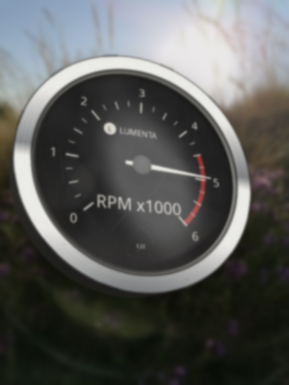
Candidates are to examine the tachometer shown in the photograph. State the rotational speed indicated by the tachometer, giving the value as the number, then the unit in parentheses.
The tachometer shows 5000 (rpm)
